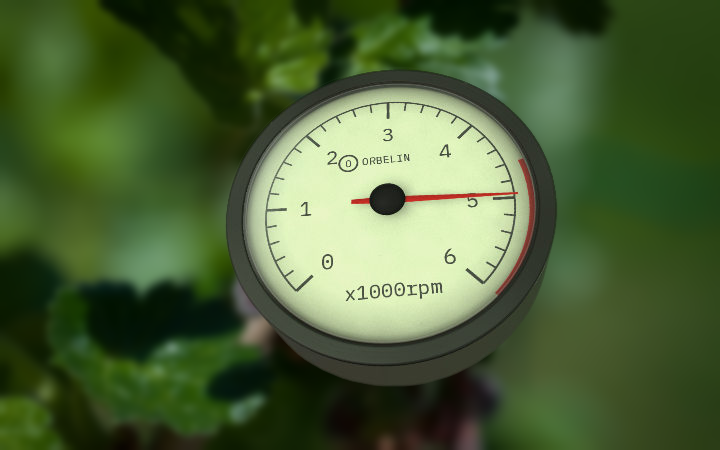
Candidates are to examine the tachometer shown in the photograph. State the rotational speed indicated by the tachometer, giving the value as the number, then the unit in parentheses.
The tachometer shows 5000 (rpm)
